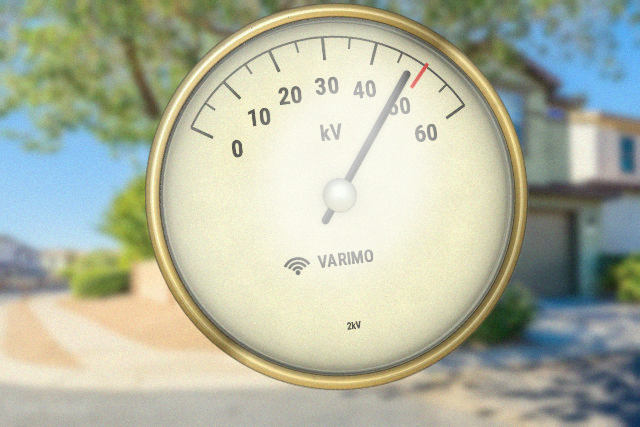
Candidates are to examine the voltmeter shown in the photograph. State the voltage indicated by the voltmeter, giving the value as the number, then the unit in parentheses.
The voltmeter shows 47.5 (kV)
